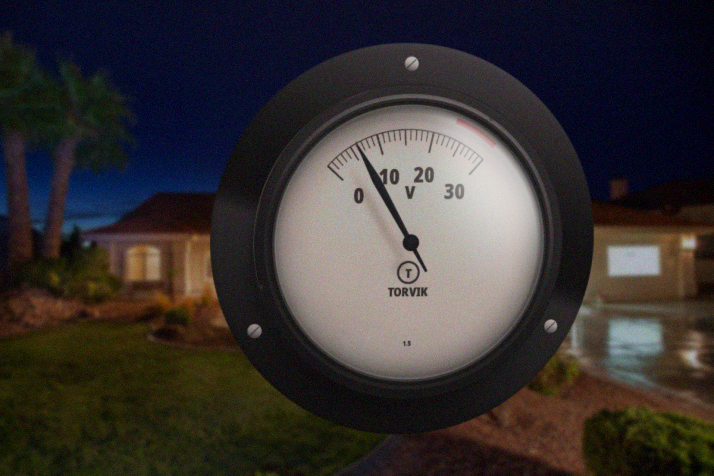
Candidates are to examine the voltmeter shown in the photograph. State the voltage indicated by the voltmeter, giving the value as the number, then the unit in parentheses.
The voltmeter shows 6 (V)
